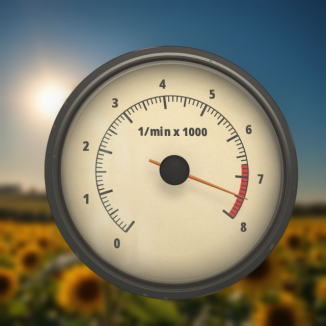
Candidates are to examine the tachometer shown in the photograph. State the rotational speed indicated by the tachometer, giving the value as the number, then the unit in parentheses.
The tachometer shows 7500 (rpm)
